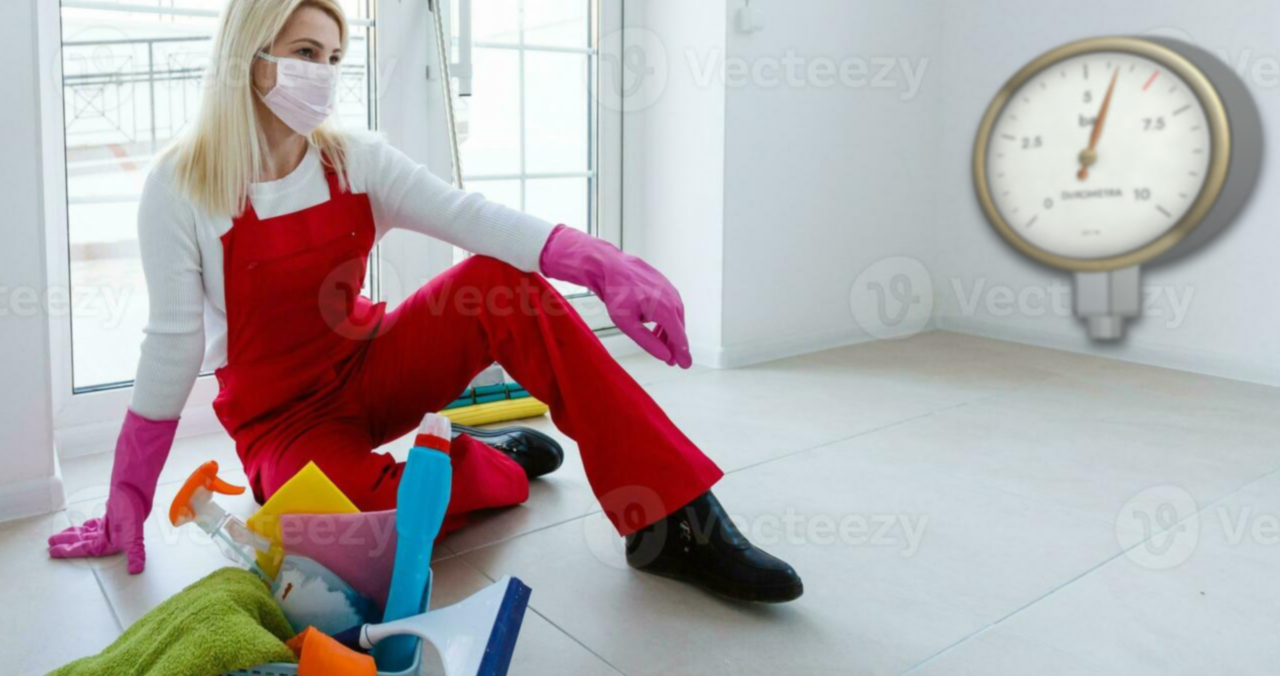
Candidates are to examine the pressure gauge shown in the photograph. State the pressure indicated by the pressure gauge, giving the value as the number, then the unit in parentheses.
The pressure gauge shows 5.75 (bar)
